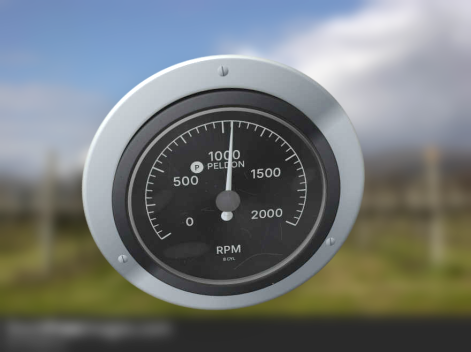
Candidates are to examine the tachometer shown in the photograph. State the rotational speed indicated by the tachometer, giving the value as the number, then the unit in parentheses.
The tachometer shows 1050 (rpm)
